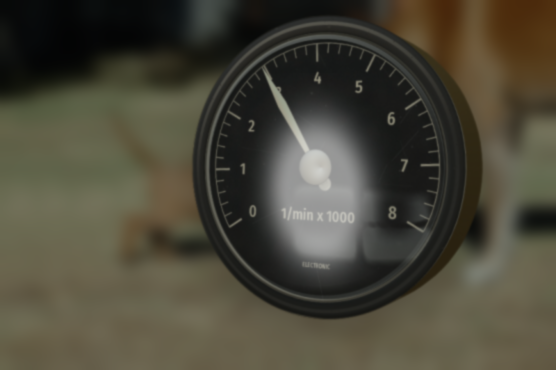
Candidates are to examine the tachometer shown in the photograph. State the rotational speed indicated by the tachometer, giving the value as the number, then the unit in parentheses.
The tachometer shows 3000 (rpm)
